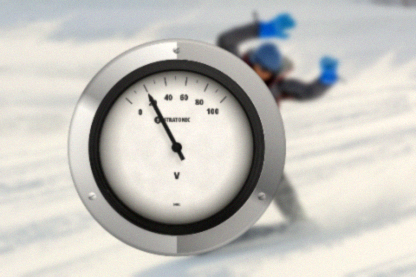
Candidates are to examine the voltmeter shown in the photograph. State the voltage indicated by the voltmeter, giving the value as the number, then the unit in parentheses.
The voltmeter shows 20 (V)
